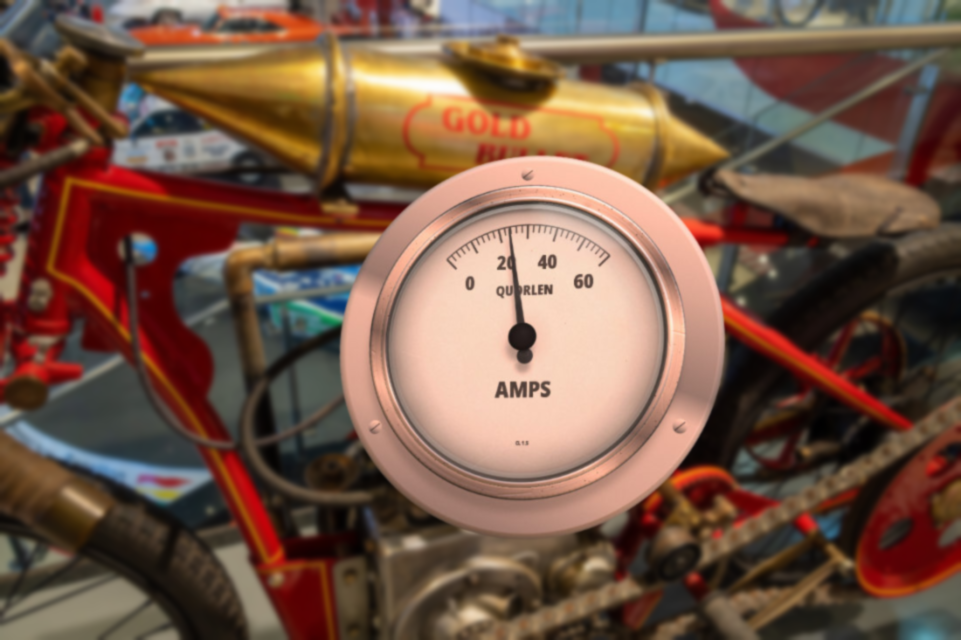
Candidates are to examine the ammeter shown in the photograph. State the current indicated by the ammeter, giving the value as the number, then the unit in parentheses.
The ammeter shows 24 (A)
